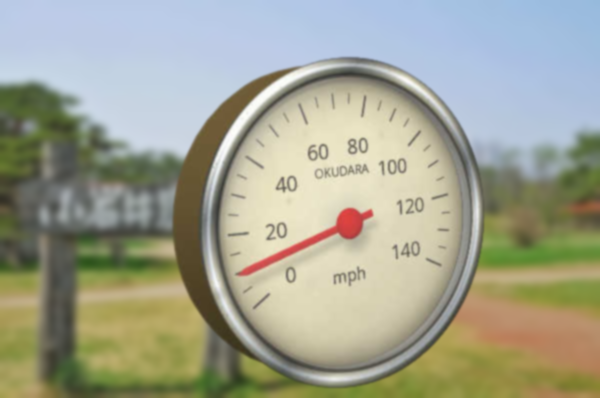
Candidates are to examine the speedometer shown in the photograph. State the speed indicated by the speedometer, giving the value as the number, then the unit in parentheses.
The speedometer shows 10 (mph)
